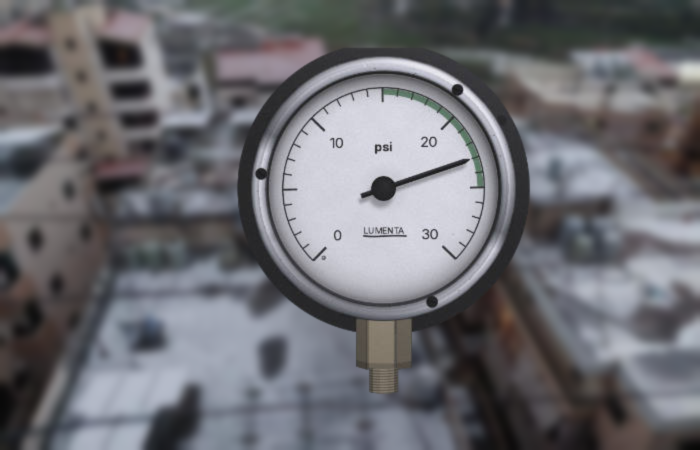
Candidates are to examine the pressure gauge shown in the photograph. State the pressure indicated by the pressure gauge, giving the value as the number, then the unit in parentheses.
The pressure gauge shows 23 (psi)
